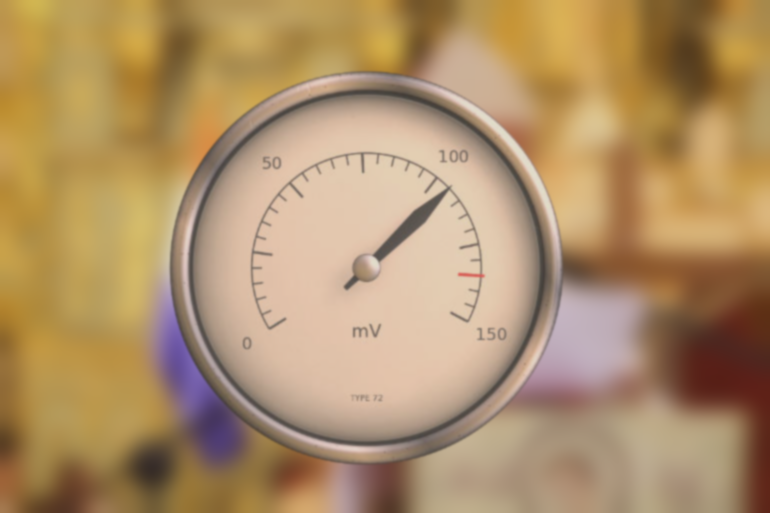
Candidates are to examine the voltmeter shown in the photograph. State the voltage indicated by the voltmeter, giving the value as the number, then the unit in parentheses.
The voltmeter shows 105 (mV)
